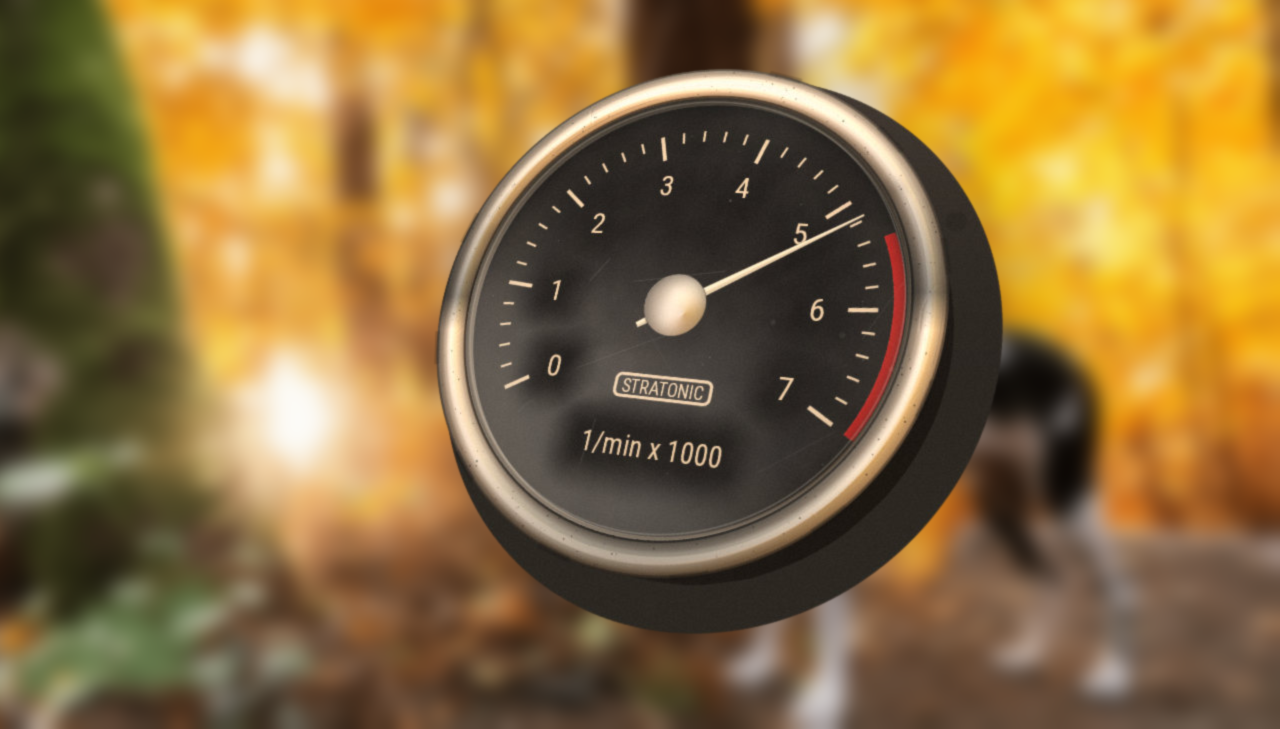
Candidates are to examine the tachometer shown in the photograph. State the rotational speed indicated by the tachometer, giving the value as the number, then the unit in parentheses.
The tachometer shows 5200 (rpm)
